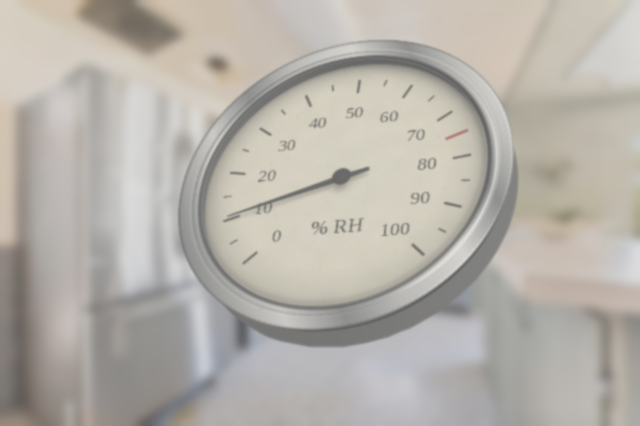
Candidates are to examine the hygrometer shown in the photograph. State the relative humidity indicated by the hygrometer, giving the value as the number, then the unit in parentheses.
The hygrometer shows 10 (%)
